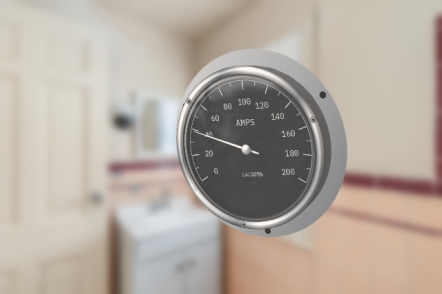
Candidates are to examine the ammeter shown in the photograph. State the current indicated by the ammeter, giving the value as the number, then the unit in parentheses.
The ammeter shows 40 (A)
